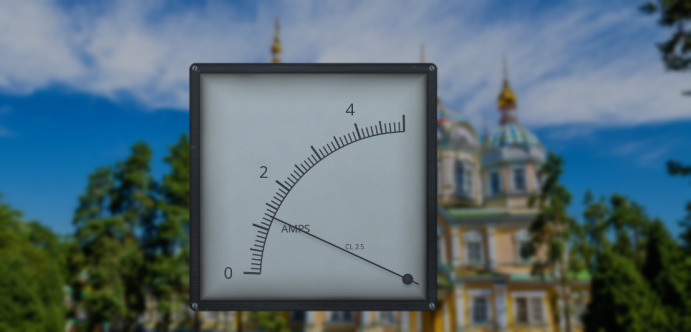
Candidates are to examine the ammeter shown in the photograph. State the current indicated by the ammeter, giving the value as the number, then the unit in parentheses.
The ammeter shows 1.3 (A)
